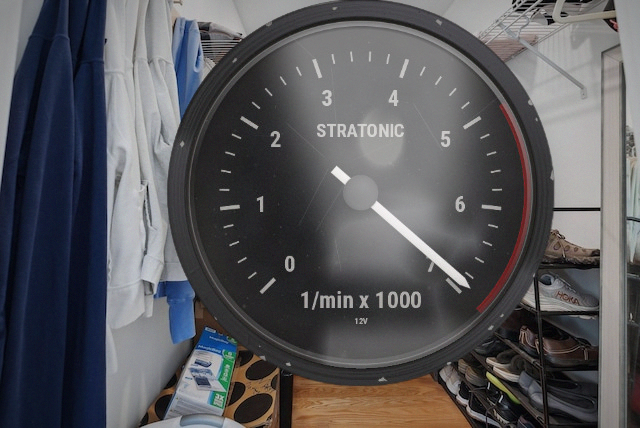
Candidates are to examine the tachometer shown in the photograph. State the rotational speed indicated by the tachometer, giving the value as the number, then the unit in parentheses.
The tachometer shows 6900 (rpm)
